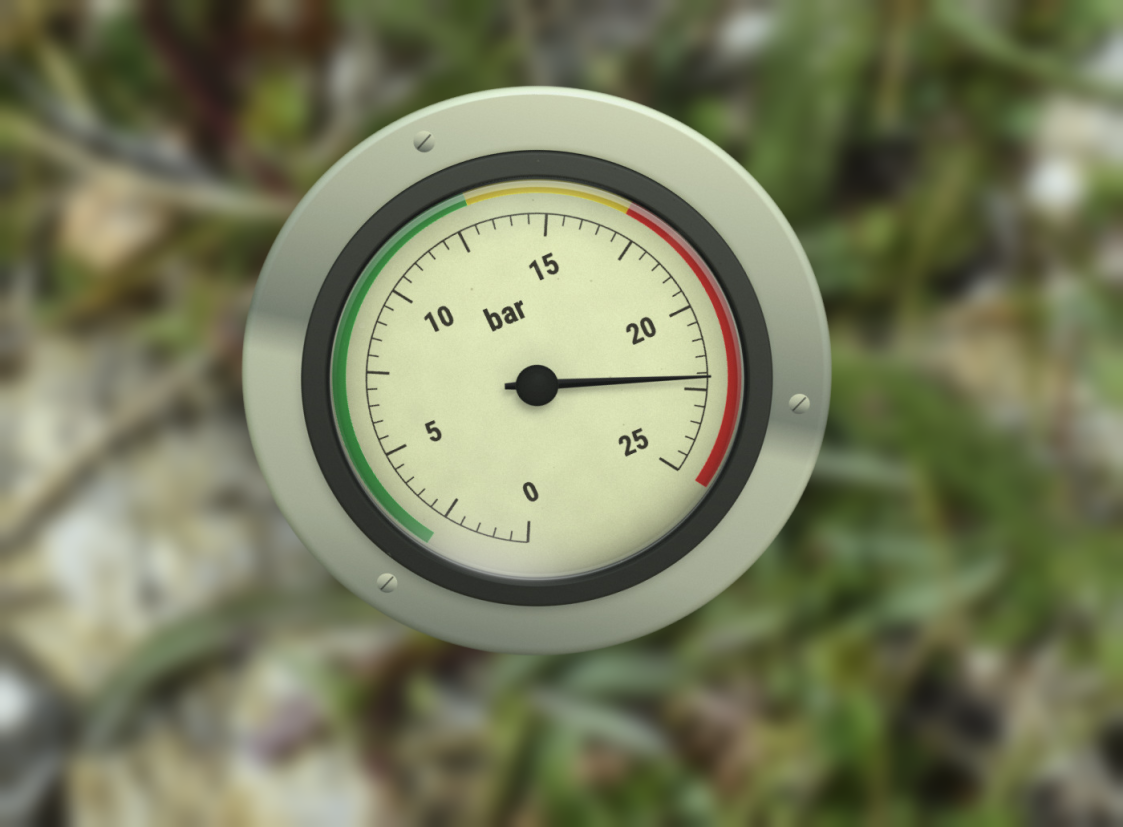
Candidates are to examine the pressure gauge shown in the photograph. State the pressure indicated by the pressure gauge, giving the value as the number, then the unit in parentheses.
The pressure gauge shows 22 (bar)
